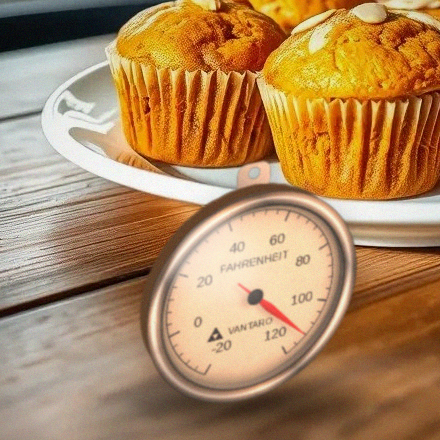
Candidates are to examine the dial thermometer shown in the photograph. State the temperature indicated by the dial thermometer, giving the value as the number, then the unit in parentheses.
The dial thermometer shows 112 (°F)
